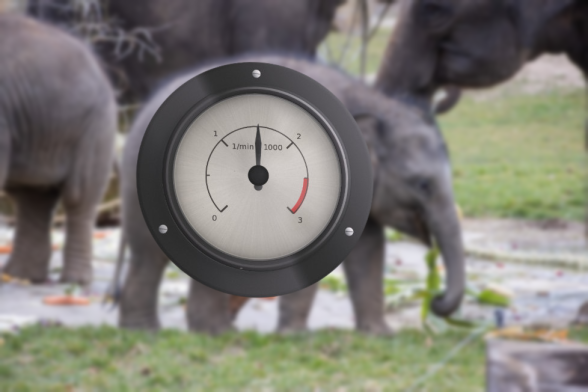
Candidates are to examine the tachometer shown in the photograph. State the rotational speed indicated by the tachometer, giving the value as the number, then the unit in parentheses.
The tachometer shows 1500 (rpm)
